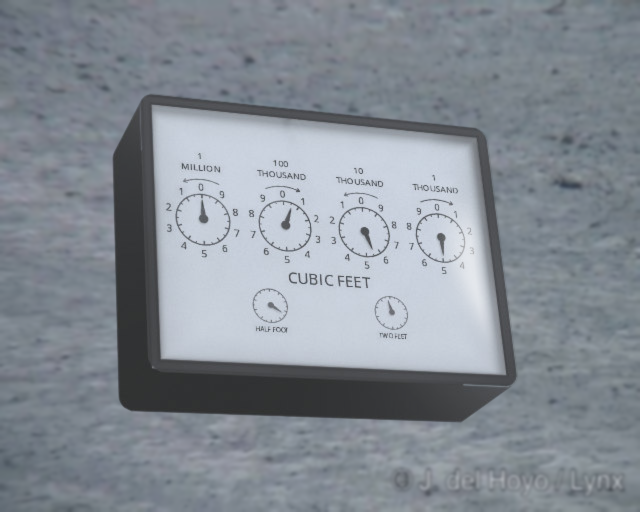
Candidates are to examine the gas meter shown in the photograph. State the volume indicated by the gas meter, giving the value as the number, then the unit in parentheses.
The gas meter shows 5500 (ft³)
